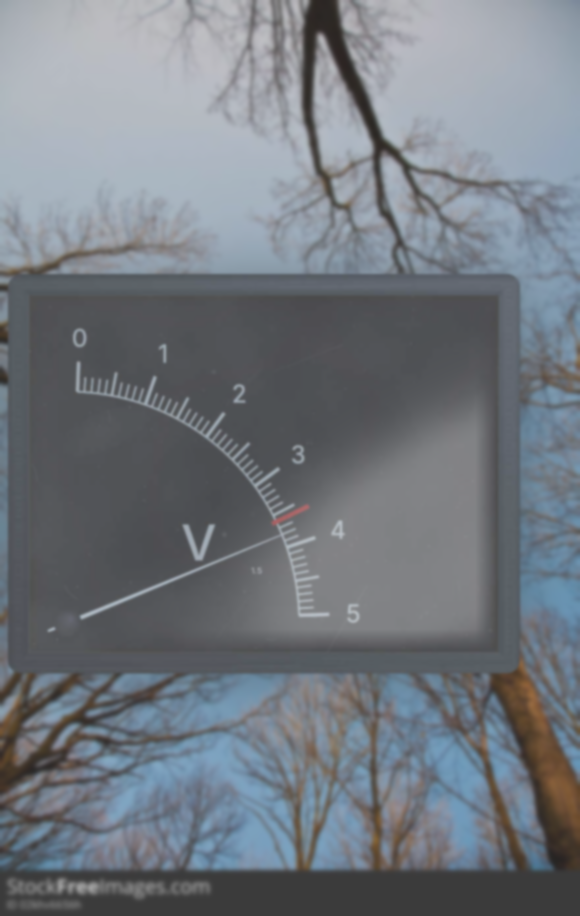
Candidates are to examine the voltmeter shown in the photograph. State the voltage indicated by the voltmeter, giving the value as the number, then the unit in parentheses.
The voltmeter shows 3.8 (V)
